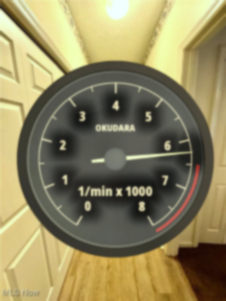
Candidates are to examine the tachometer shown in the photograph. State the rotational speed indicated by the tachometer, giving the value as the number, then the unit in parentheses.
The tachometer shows 6250 (rpm)
